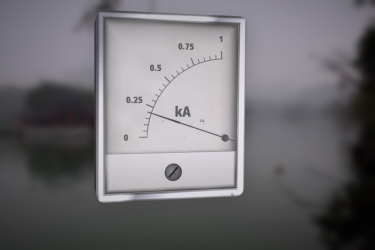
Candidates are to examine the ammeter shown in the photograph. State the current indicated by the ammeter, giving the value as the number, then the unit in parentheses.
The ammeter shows 0.2 (kA)
